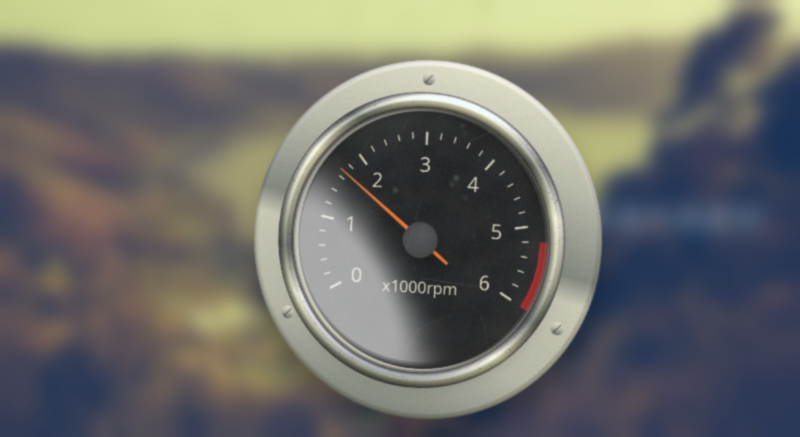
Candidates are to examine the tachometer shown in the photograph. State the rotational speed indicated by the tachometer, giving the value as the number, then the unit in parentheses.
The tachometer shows 1700 (rpm)
